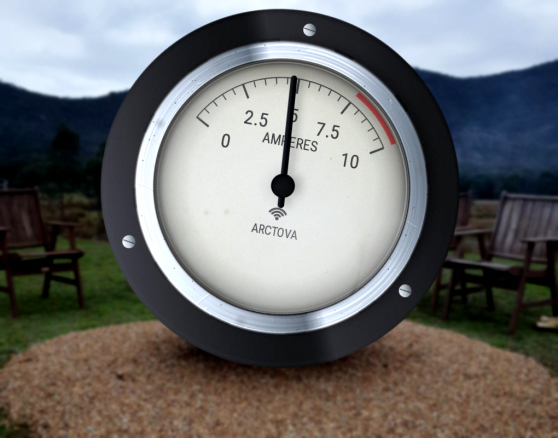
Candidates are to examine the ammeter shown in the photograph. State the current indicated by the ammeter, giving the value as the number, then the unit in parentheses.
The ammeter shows 4.75 (A)
